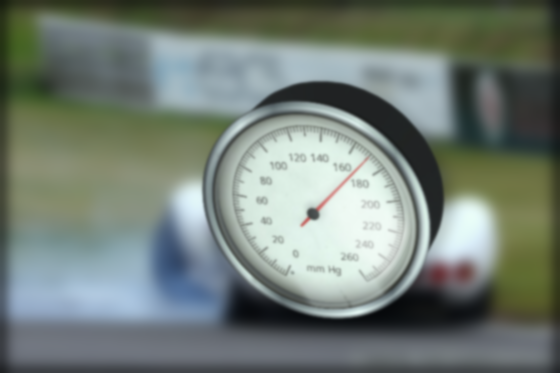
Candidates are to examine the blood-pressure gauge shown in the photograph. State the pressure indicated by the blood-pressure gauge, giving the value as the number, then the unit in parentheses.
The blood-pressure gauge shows 170 (mmHg)
